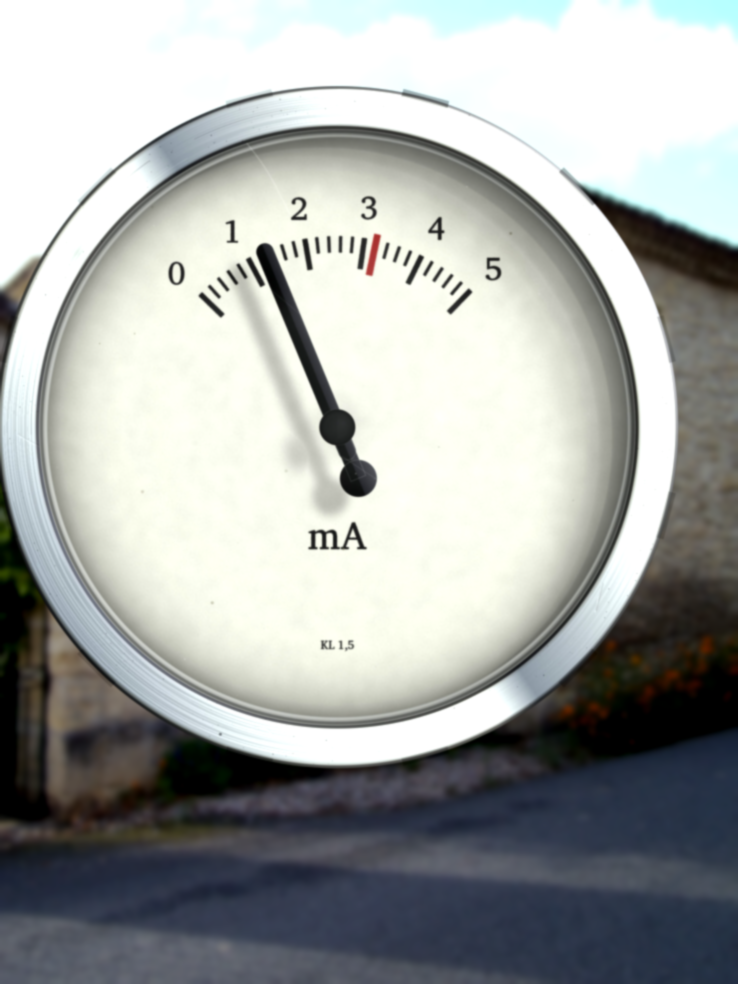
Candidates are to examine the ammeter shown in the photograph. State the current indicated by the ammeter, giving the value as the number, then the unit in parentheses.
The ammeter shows 1.3 (mA)
